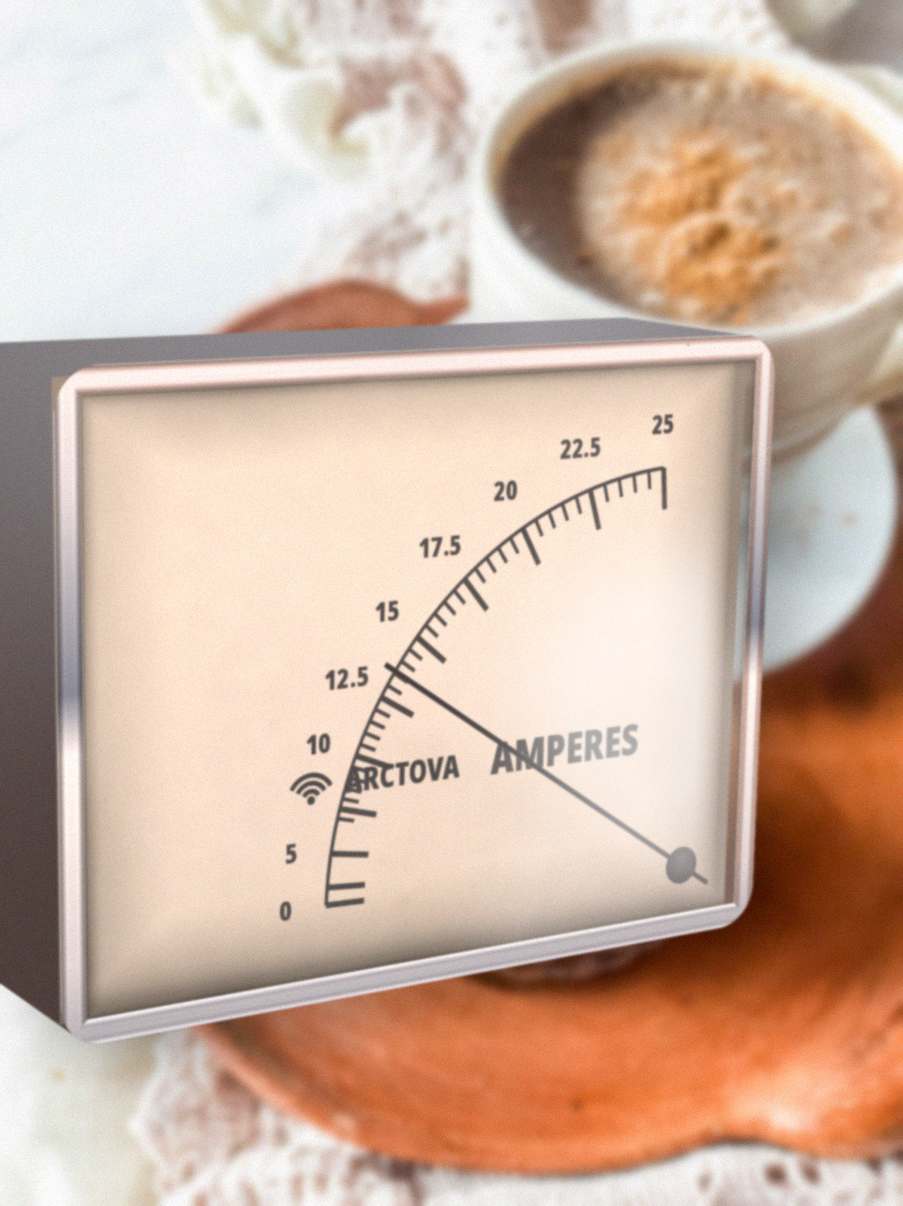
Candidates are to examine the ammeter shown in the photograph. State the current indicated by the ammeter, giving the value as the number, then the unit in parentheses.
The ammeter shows 13.5 (A)
